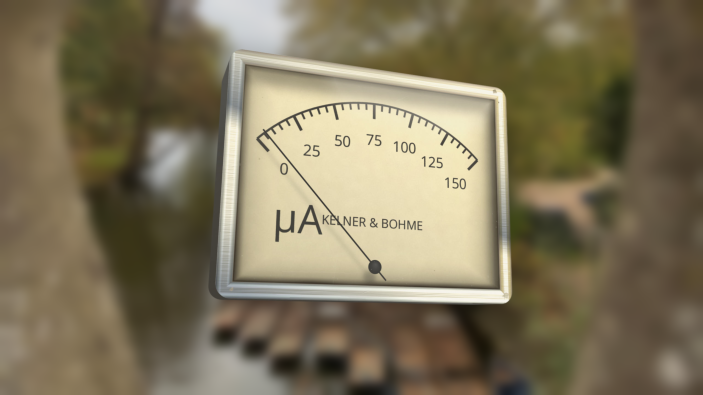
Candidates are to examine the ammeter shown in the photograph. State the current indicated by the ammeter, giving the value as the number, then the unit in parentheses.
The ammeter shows 5 (µA)
